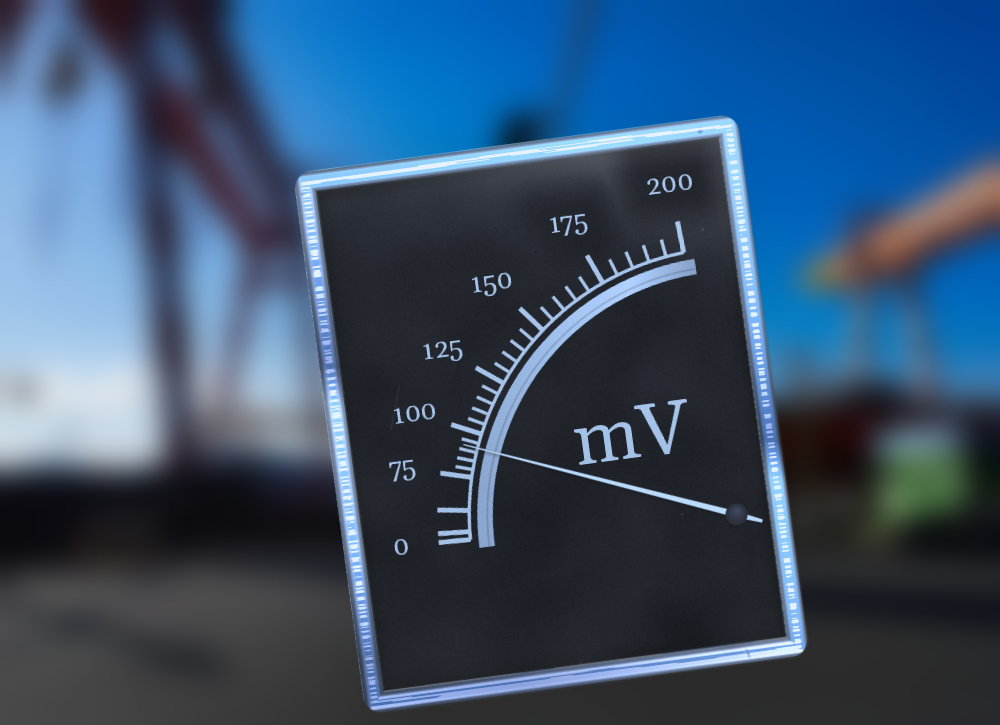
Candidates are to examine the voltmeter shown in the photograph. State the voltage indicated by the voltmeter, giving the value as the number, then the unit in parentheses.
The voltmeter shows 92.5 (mV)
